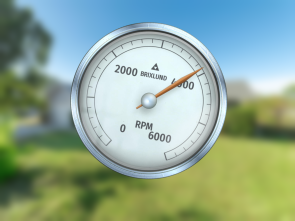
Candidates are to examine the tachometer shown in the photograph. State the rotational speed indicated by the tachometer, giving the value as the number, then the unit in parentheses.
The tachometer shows 3900 (rpm)
